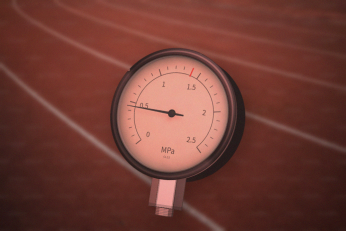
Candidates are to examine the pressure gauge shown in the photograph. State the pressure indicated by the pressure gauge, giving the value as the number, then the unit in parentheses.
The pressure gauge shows 0.45 (MPa)
